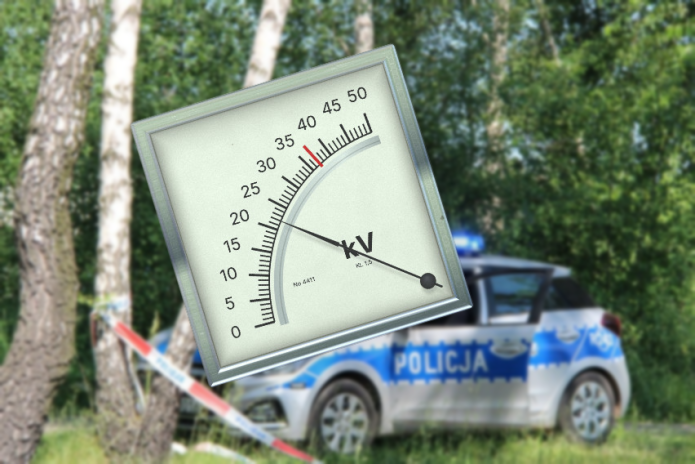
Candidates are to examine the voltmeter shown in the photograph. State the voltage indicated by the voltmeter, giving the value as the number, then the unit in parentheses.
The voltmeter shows 22 (kV)
